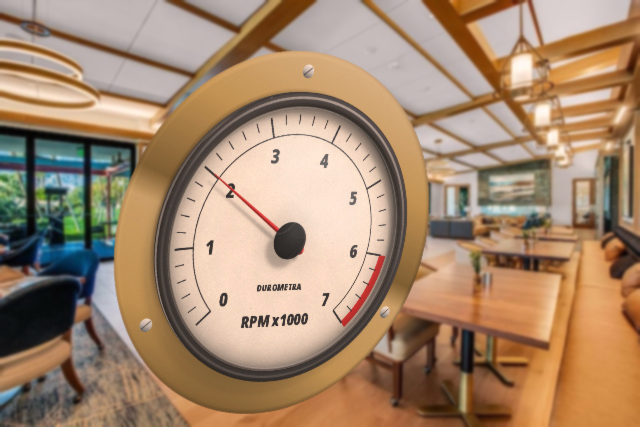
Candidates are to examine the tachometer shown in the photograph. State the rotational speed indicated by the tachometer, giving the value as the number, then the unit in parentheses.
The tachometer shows 2000 (rpm)
